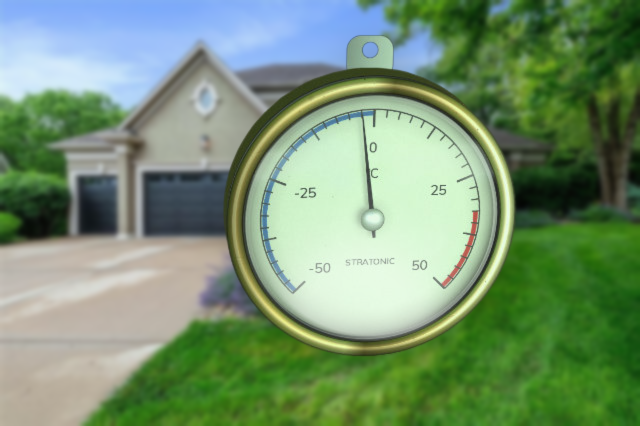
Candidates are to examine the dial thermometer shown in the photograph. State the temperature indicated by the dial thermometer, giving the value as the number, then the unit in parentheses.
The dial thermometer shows -2.5 (°C)
